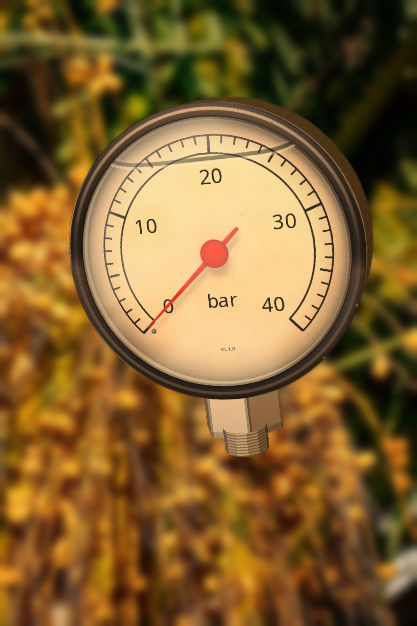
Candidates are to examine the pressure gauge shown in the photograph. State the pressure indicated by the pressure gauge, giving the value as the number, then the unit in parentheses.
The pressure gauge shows 0 (bar)
